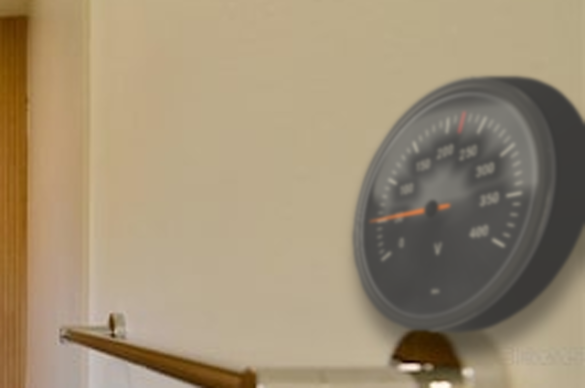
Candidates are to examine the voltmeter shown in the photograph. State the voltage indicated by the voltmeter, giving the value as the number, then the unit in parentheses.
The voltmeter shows 50 (V)
